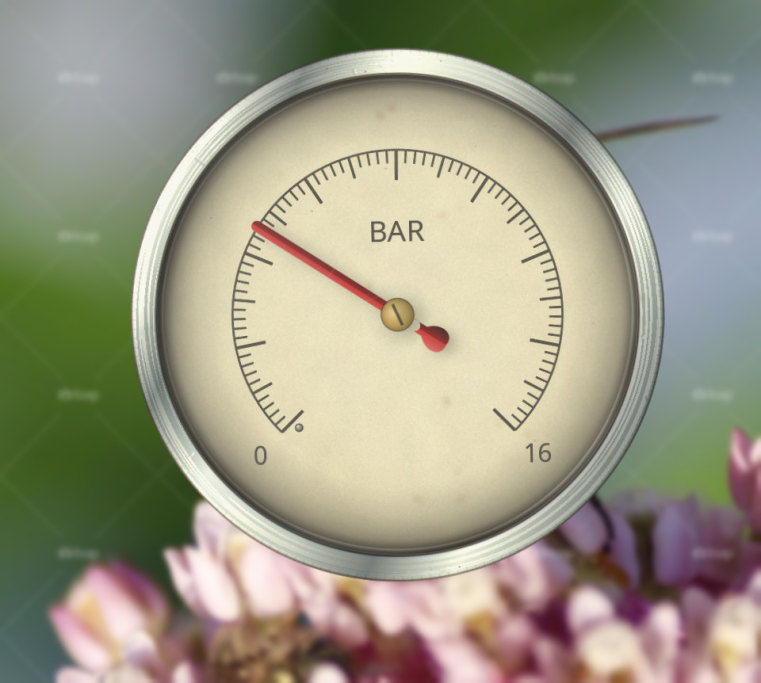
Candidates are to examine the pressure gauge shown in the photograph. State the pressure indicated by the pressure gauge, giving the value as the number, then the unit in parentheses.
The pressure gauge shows 4.6 (bar)
